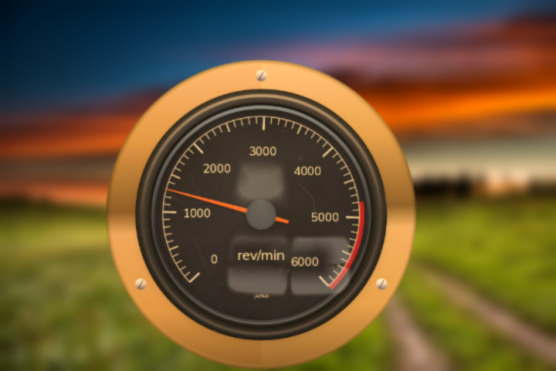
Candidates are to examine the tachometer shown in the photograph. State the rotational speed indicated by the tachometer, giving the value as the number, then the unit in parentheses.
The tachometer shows 1300 (rpm)
